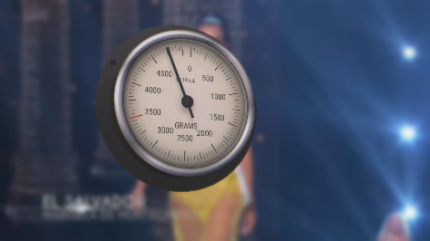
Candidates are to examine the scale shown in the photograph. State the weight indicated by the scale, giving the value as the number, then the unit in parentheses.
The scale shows 4750 (g)
